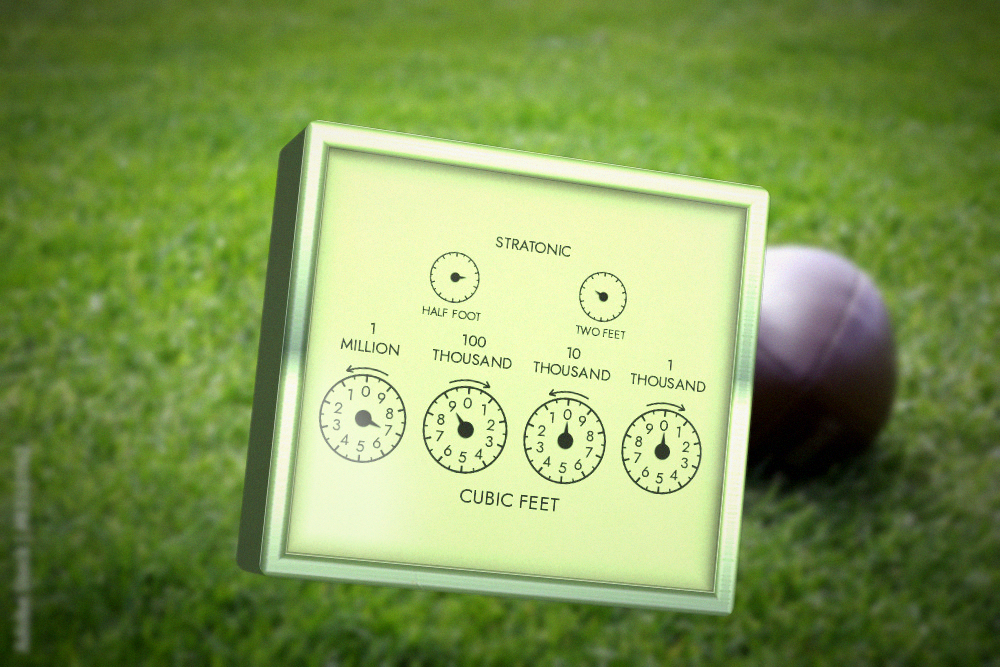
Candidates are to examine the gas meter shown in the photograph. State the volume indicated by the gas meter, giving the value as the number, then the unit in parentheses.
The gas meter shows 690000 (ft³)
